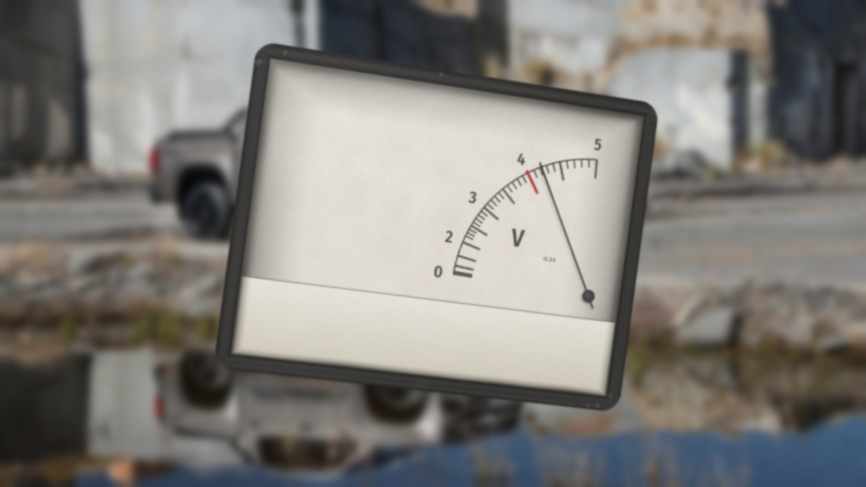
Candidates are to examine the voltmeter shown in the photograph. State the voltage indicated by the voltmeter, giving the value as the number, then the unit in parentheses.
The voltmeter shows 4.2 (V)
